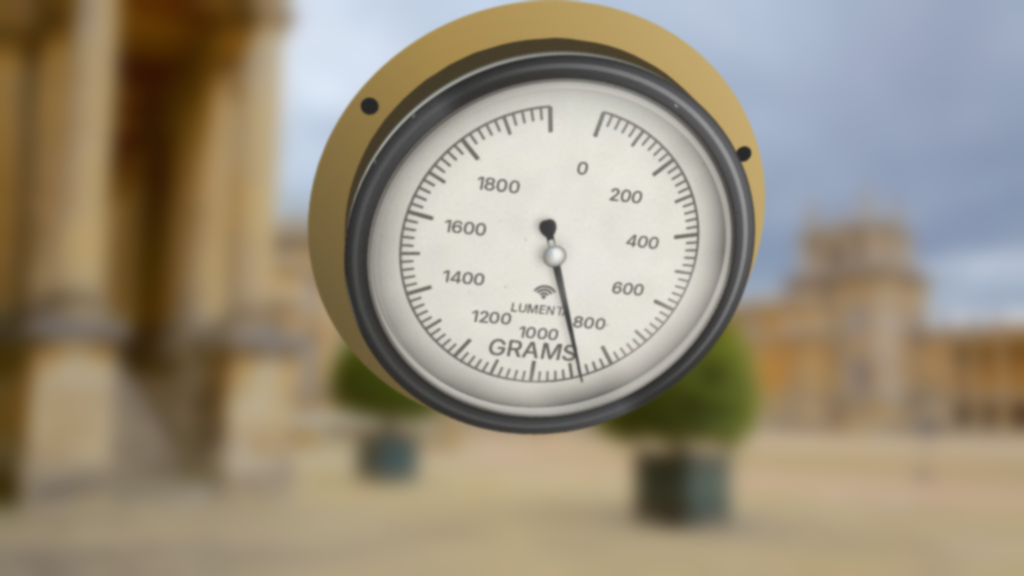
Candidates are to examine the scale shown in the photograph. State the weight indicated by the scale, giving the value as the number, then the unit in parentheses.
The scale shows 880 (g)
